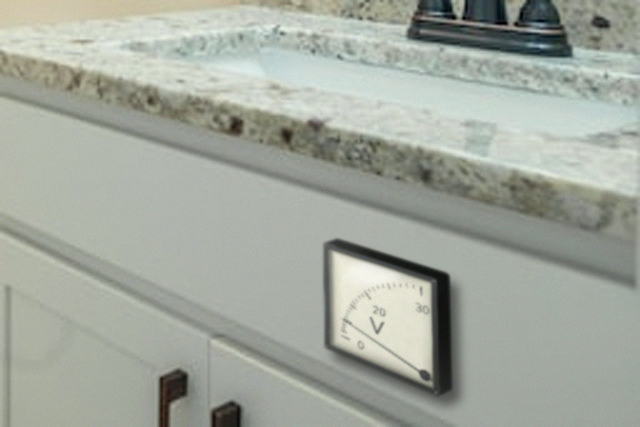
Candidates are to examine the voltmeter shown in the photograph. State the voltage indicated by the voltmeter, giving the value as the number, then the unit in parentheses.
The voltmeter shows 10 (V)
